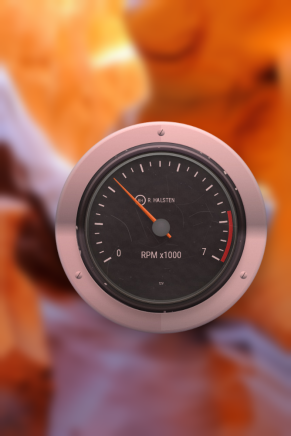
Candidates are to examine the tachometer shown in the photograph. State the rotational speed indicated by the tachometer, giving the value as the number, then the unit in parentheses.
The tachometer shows 2250 (rpm)
